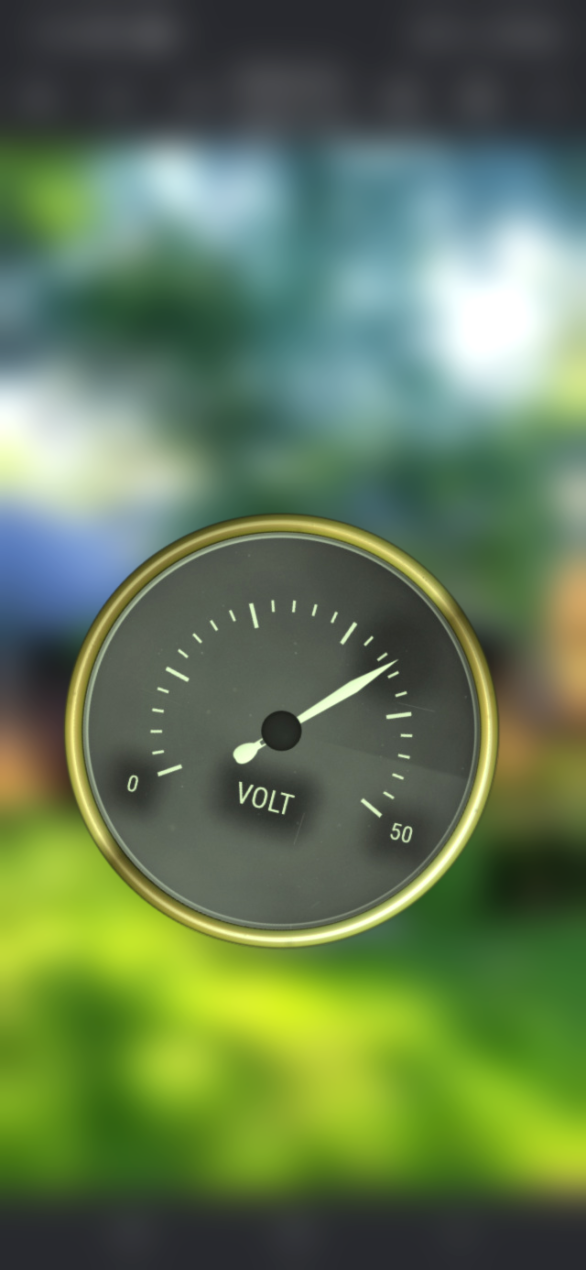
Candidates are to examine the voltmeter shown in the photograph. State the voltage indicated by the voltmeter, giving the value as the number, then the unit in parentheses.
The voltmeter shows 35 (V)
